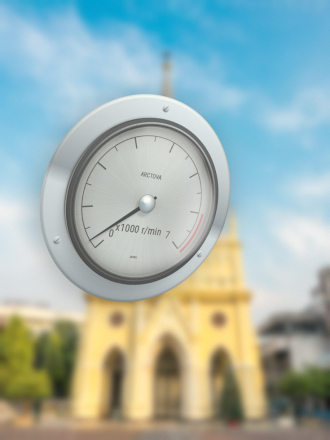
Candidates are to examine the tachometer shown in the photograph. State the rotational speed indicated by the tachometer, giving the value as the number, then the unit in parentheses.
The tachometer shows 250 (rpm)
